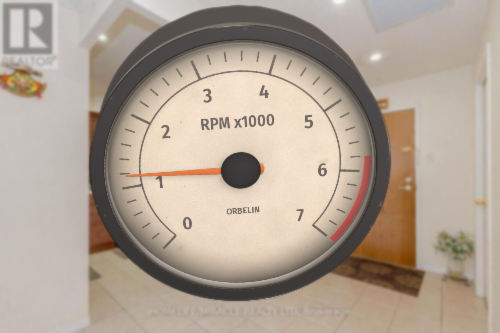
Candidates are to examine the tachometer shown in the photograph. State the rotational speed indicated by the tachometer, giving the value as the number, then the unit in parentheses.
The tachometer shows 1200 (rpm)
